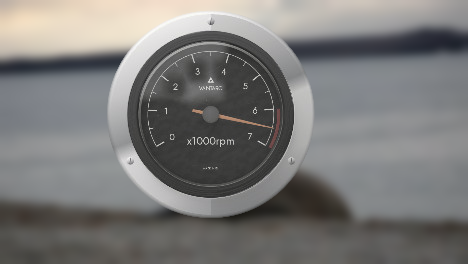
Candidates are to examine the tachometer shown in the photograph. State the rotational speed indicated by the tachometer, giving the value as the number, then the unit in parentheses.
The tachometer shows 6500 (rpm)
